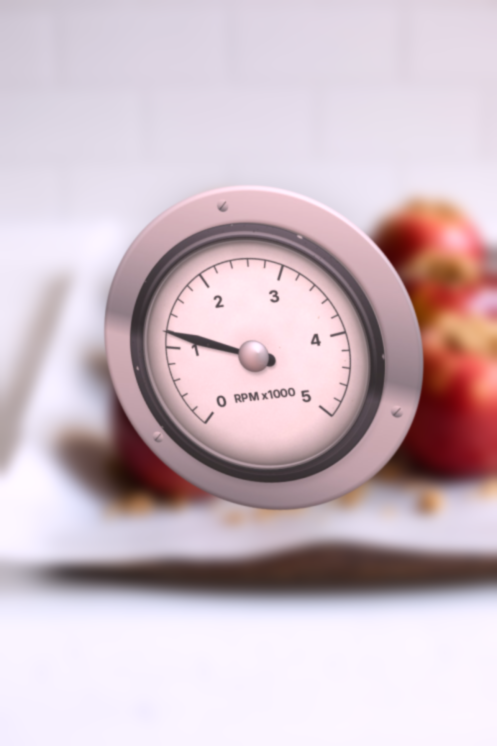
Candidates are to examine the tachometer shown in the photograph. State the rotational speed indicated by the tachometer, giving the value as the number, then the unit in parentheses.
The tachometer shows 1200 (rpm)
